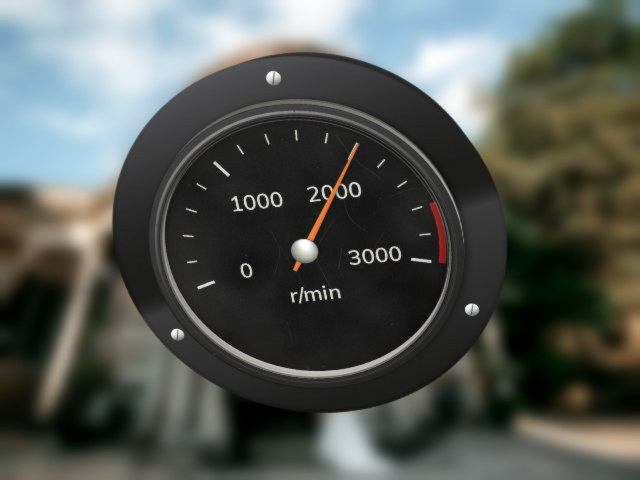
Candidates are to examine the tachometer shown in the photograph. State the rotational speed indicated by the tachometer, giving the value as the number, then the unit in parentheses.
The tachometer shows 2000 (rpm)
